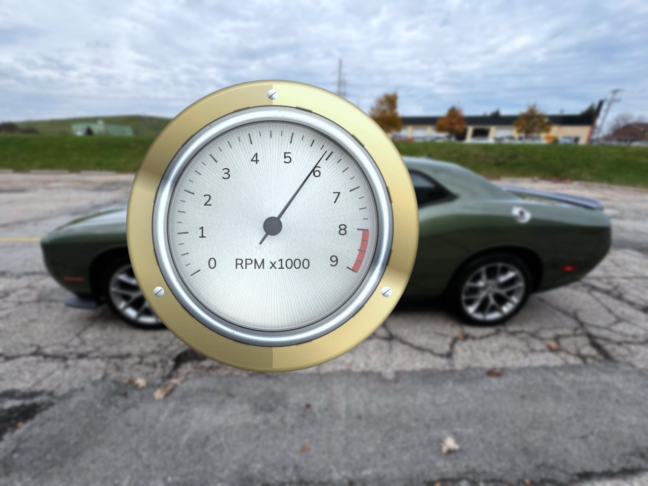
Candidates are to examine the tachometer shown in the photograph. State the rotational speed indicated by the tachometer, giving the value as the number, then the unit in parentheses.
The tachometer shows 5875 (rpm)
